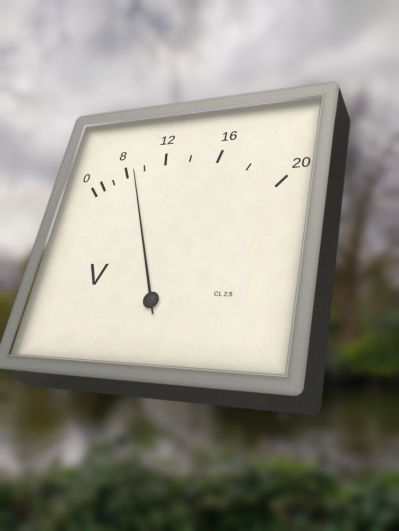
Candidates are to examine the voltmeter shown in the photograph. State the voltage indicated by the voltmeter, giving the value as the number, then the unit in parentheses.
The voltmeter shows 9 (V)
